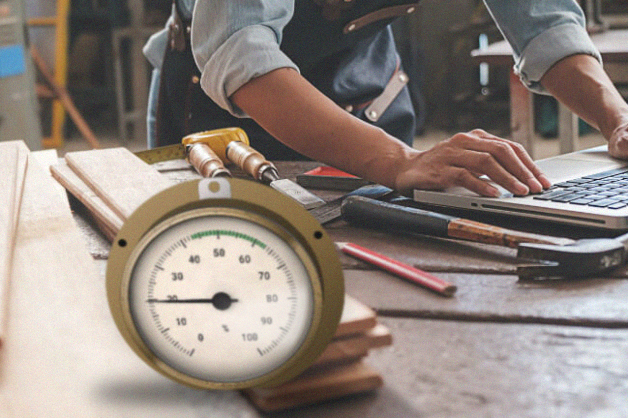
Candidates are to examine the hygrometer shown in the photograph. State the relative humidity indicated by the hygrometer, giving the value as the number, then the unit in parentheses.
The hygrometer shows 20 (%)
